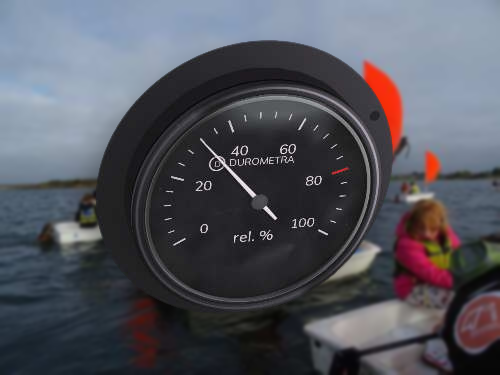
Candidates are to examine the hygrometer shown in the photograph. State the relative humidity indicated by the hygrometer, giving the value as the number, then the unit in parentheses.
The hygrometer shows 32 (%)
